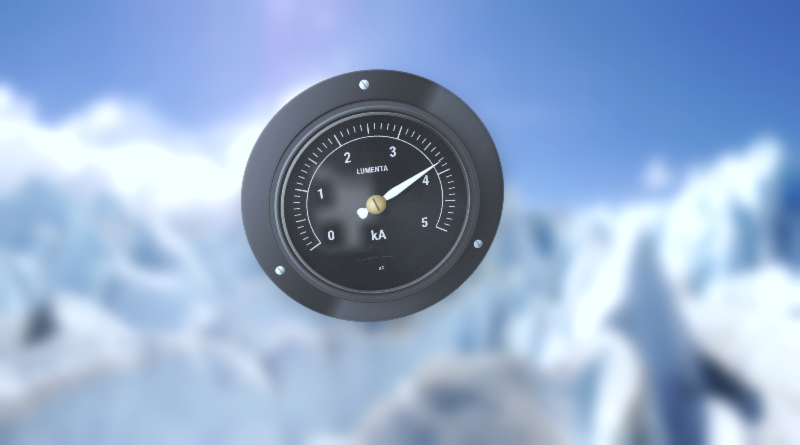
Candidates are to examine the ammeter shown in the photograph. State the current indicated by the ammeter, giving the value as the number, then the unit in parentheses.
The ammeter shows 3.8 (kA)
